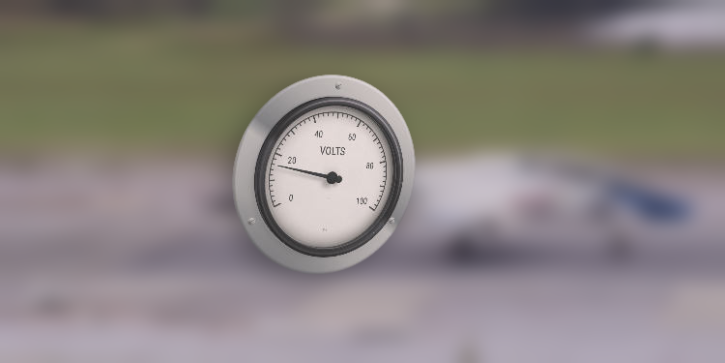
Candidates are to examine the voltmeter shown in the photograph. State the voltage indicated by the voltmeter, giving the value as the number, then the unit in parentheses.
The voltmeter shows 16 (V)
